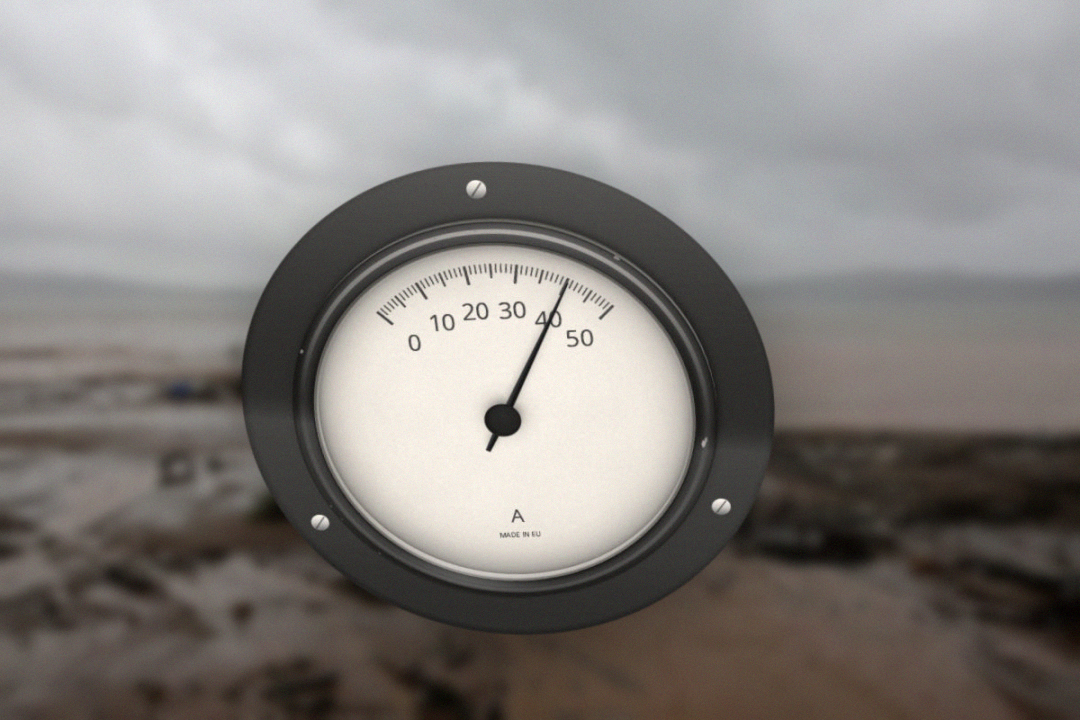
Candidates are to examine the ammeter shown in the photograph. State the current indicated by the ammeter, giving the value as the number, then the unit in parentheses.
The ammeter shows 40 (A)
